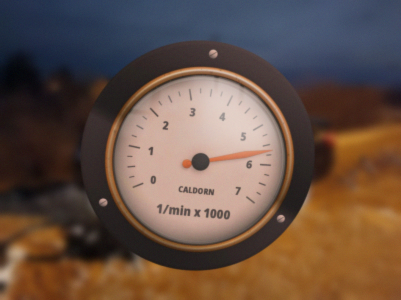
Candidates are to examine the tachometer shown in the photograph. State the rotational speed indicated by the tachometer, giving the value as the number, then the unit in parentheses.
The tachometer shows 5625 (rpm)
